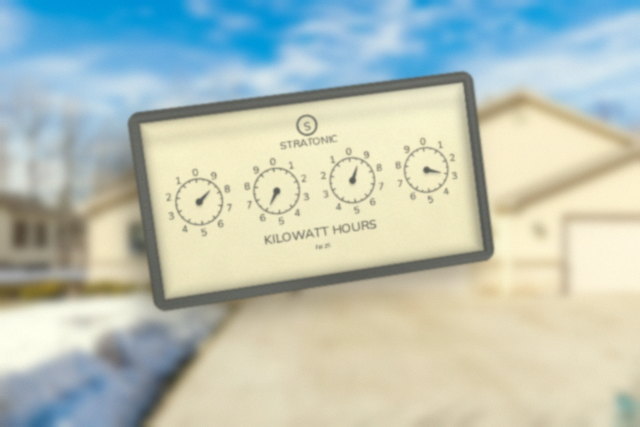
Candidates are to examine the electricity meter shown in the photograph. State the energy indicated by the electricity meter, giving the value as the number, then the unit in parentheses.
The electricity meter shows 8593 (kWh)
